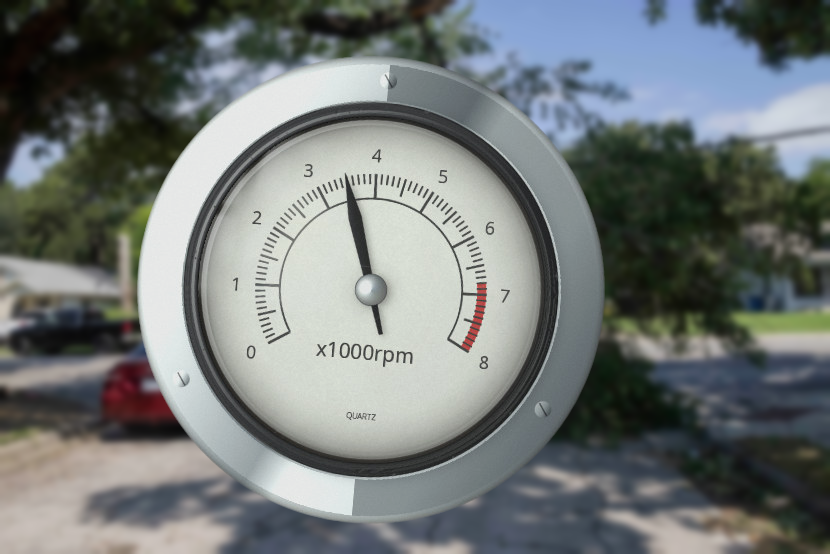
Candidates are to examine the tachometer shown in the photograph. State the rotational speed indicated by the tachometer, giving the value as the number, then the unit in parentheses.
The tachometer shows 3500 (rpm)
